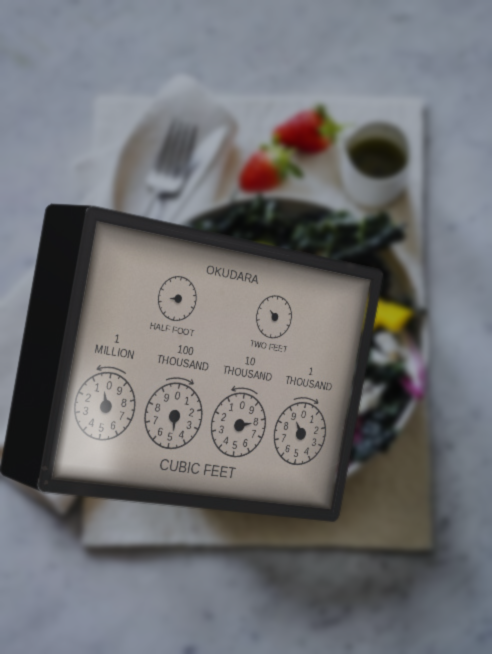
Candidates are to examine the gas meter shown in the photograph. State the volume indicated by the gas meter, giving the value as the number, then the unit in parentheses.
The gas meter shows 47900 (ft³)
